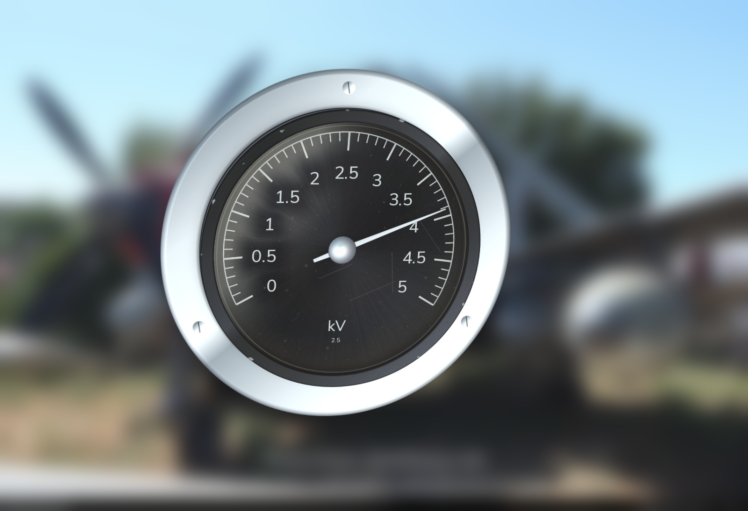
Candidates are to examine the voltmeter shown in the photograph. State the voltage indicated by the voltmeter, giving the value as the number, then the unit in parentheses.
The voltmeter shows 3.9 (kV)
